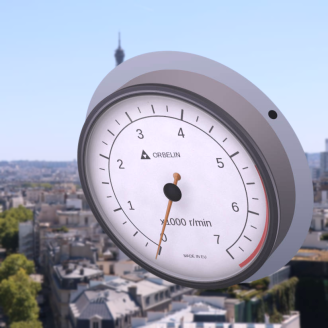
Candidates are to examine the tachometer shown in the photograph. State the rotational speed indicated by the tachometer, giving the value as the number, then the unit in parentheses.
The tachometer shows 0 (rpm)
